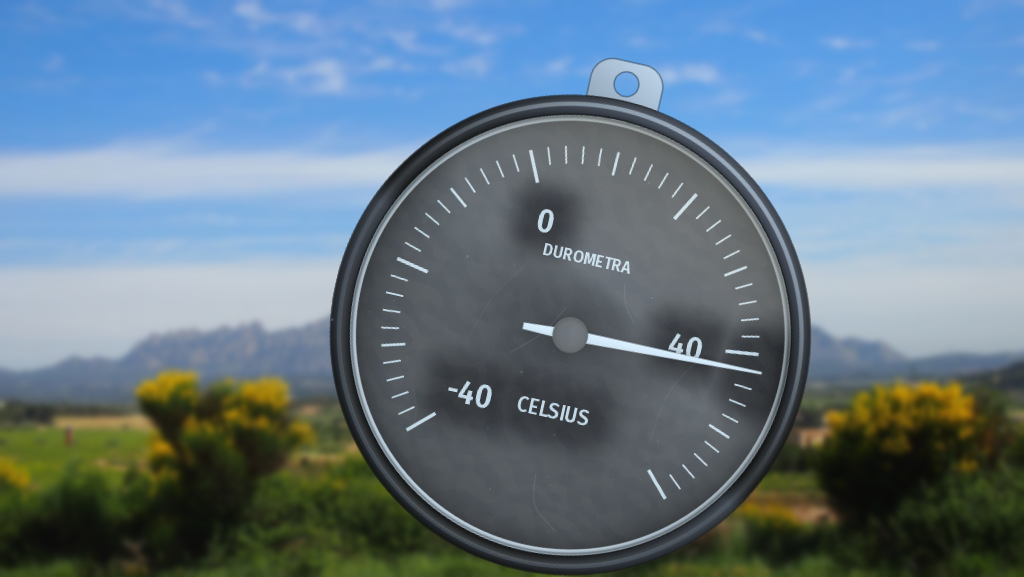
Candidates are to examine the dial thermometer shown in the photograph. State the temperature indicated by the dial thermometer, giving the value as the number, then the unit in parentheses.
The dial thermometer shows 42 (°C)
